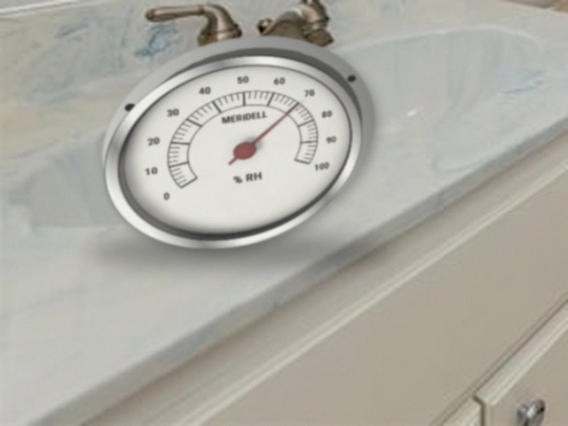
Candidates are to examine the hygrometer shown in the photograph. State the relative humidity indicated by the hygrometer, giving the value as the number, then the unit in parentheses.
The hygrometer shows 70 (%)
